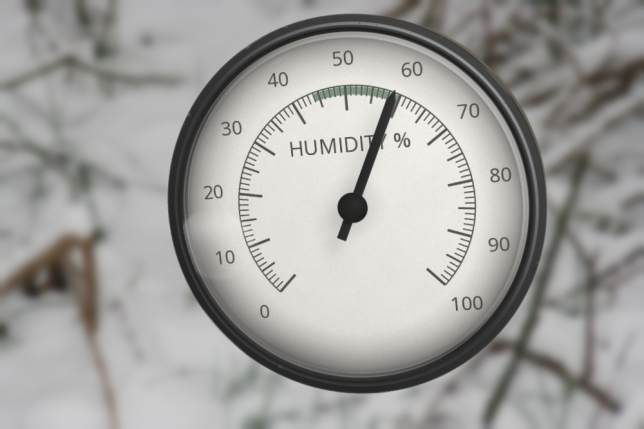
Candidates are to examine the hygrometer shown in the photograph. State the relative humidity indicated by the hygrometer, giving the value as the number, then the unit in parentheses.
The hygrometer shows 59 (%)
